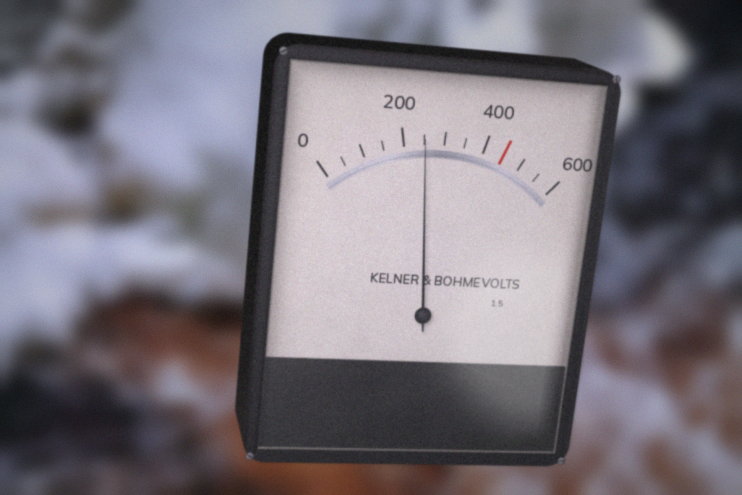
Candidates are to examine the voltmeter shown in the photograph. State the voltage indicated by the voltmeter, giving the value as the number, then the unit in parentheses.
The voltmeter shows 250 (V)
